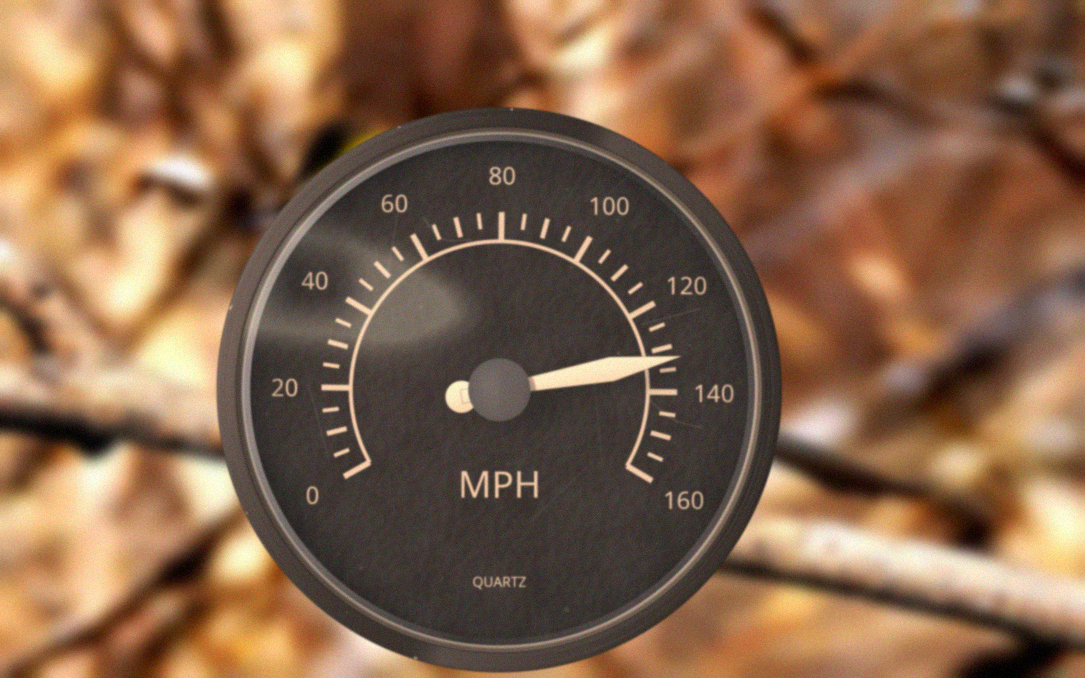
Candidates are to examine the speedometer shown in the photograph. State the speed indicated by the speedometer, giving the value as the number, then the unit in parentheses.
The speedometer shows 132.5 (mph)
